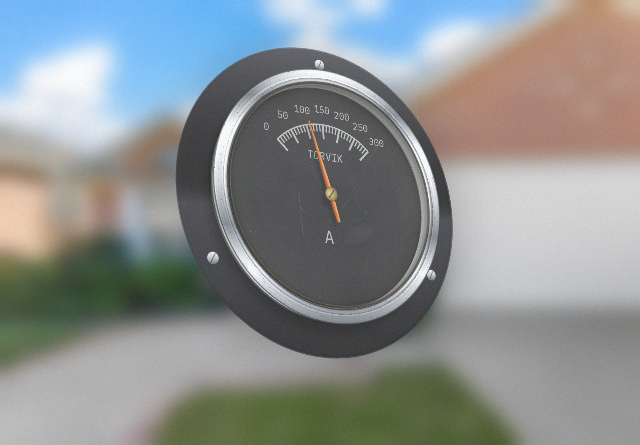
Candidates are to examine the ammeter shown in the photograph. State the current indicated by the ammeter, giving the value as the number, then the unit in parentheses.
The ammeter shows 100 (A)
